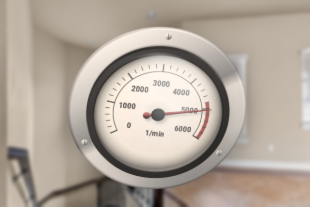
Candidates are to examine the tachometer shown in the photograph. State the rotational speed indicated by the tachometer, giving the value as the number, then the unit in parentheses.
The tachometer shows 5000 (rpm)
